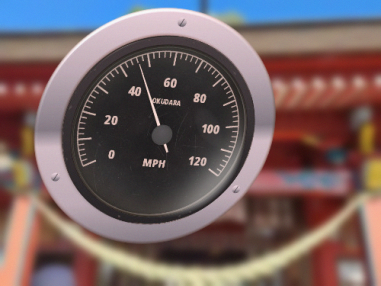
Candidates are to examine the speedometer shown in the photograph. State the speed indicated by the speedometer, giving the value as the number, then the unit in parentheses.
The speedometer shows 46 (mph)
